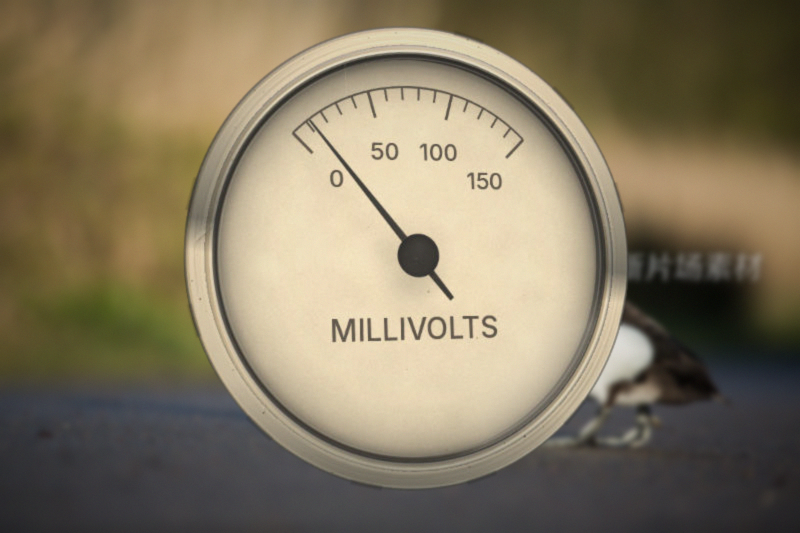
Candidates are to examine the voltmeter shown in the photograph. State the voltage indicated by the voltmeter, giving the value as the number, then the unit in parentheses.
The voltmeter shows 10 (mV)
